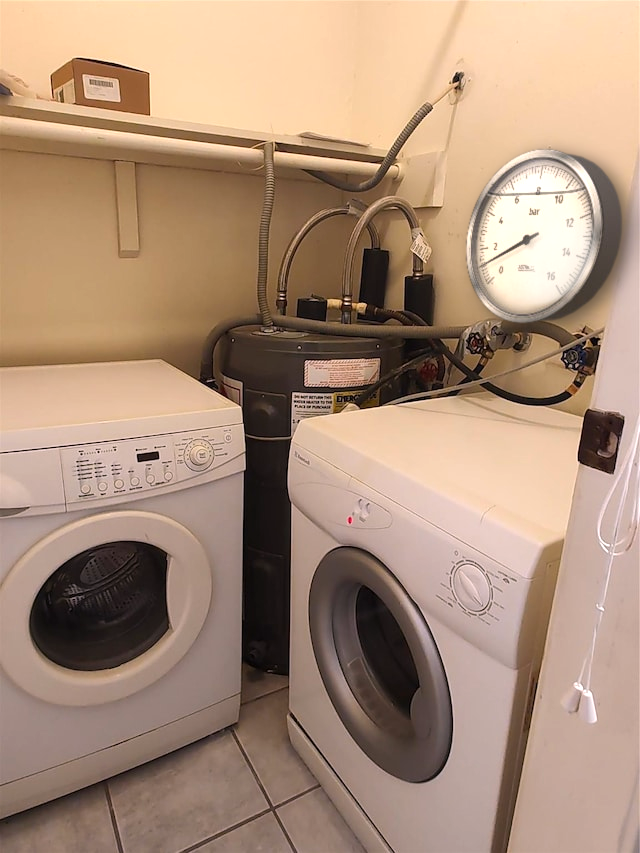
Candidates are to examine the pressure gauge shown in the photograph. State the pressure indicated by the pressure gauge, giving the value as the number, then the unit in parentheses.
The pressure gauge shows 1 (bar)
